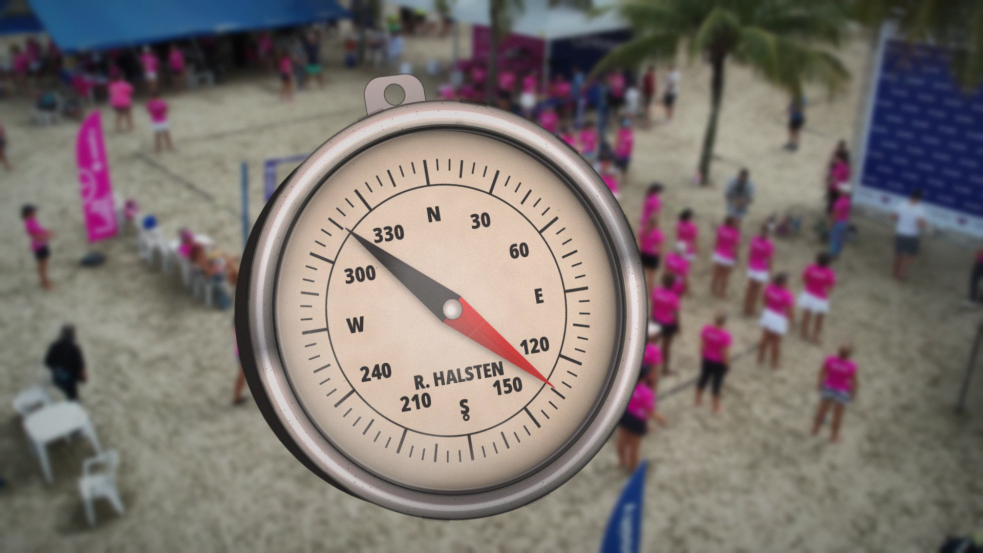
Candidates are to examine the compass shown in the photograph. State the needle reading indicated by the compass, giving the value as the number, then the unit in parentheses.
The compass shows 135 (°)
